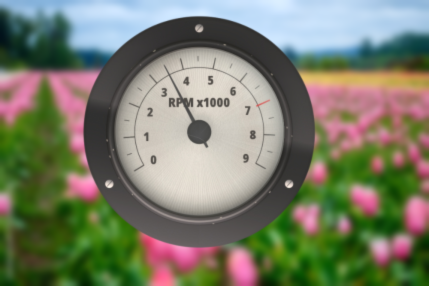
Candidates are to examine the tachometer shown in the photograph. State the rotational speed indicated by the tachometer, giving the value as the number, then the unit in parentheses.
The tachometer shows 3500 (rpm)
